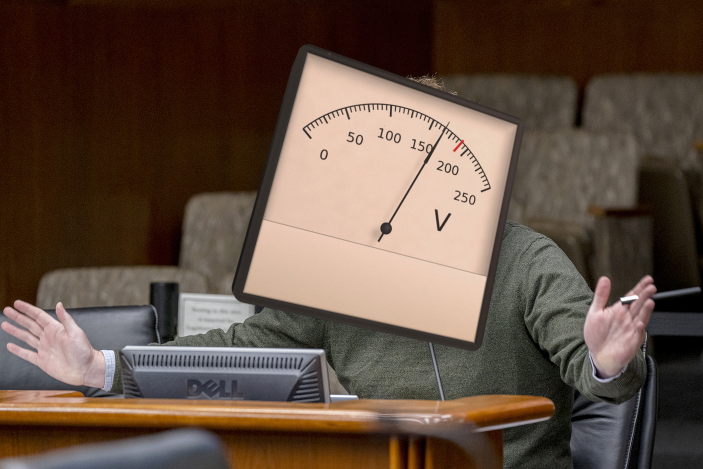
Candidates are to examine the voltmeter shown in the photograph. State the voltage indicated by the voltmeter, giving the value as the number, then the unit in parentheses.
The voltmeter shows 165 (V)
